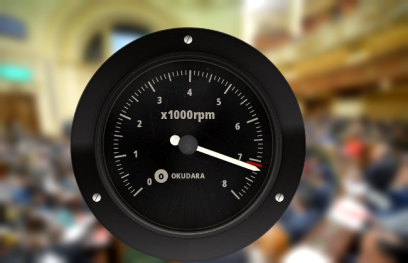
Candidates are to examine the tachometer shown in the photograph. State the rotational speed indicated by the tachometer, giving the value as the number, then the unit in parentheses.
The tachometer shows 7200 (rpm)
